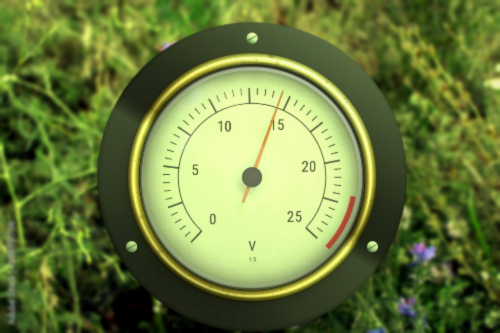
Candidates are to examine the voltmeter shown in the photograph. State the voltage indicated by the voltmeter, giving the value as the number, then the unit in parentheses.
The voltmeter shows 14.5 (V)
